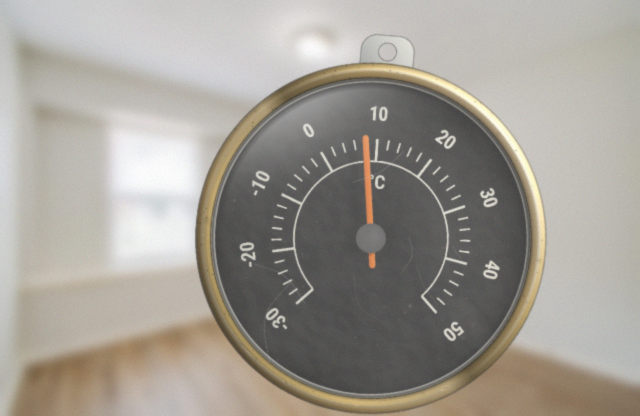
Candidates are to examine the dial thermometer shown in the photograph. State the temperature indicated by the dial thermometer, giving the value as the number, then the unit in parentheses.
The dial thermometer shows 8 (°C)
